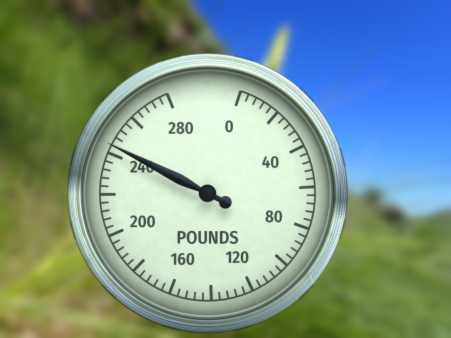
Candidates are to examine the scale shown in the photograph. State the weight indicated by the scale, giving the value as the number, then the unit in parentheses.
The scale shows 244 (lb)
